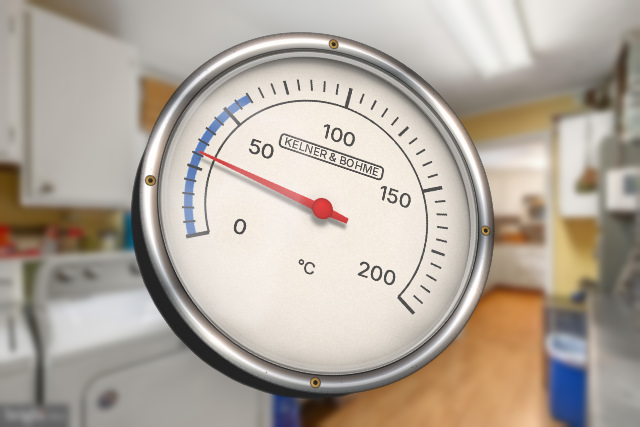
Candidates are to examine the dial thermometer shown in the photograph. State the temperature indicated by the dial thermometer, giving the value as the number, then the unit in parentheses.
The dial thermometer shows 30 (°C)
